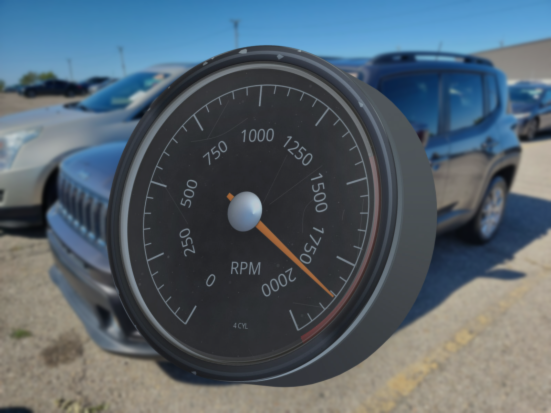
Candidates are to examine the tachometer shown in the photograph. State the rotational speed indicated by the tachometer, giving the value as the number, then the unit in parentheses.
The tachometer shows 1850 (rpm)
